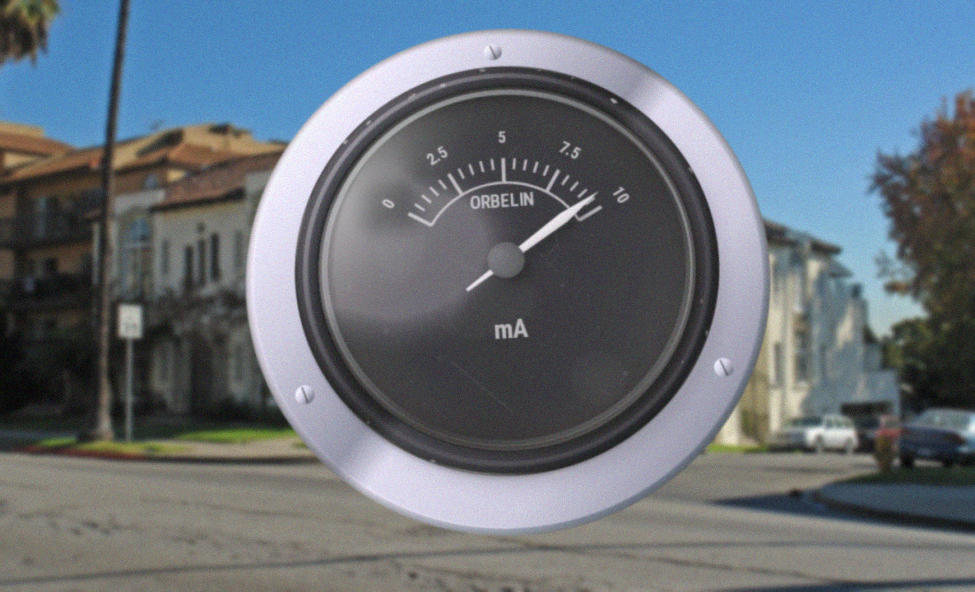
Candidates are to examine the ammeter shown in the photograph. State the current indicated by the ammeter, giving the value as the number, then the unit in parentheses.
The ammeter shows 9.5 (mA)
